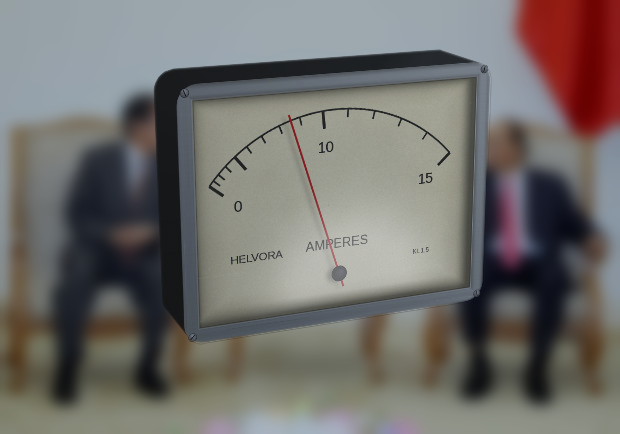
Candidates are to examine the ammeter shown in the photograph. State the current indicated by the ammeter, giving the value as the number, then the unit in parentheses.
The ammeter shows 8.5 (A)
